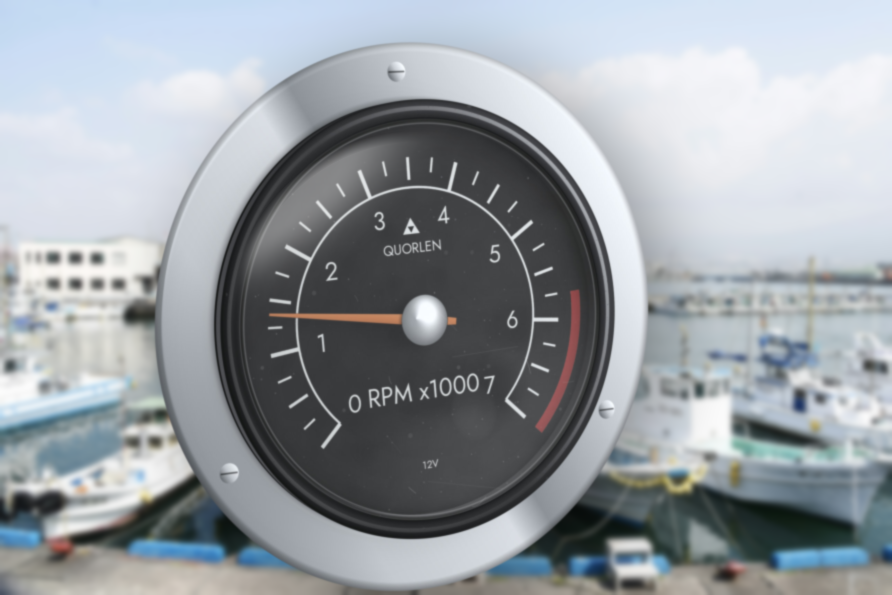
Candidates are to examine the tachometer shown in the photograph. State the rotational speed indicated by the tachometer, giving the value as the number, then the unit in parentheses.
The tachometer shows 1375 (rpm)
